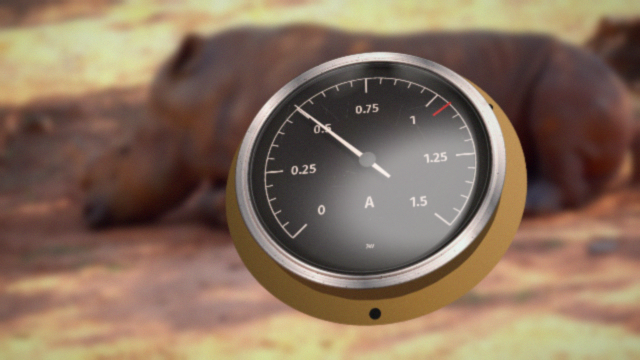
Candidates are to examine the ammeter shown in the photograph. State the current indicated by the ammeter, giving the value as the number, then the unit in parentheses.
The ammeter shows 0.5 (A)
